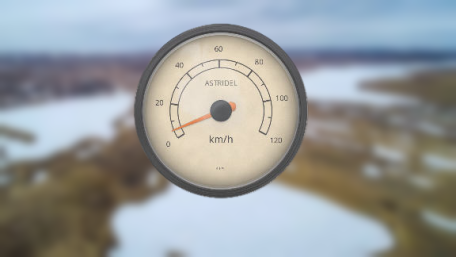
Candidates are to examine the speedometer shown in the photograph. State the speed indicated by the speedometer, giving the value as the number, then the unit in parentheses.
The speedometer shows 5 (km/h)
